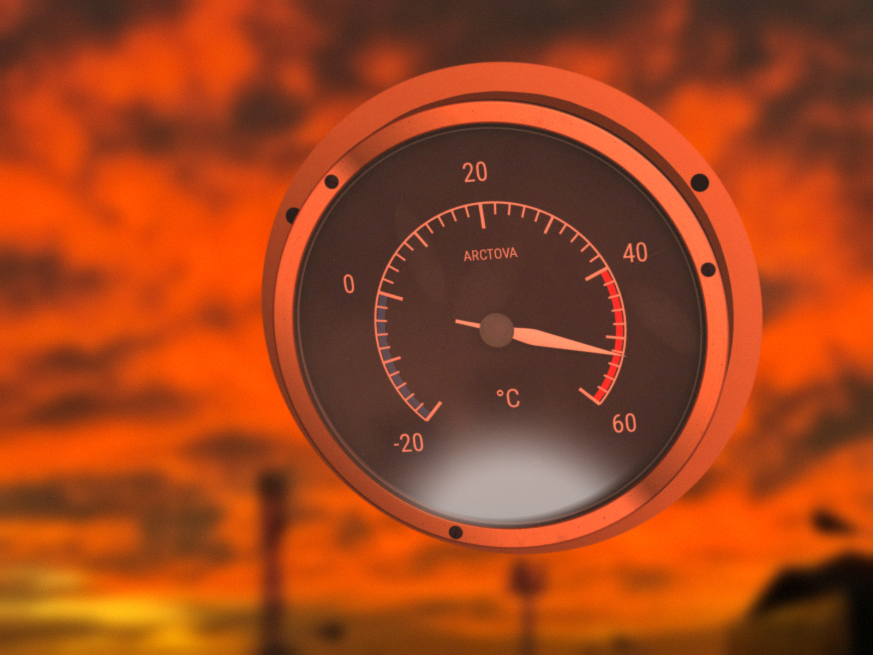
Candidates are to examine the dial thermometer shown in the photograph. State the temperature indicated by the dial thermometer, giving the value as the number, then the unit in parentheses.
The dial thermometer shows 52 (°C)
